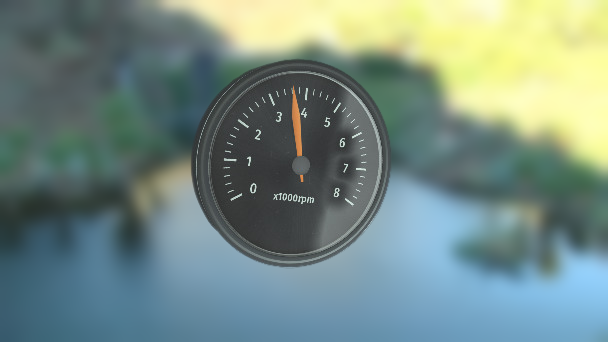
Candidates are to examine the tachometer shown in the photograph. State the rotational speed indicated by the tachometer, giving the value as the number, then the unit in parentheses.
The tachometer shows 3600 (rpm)
